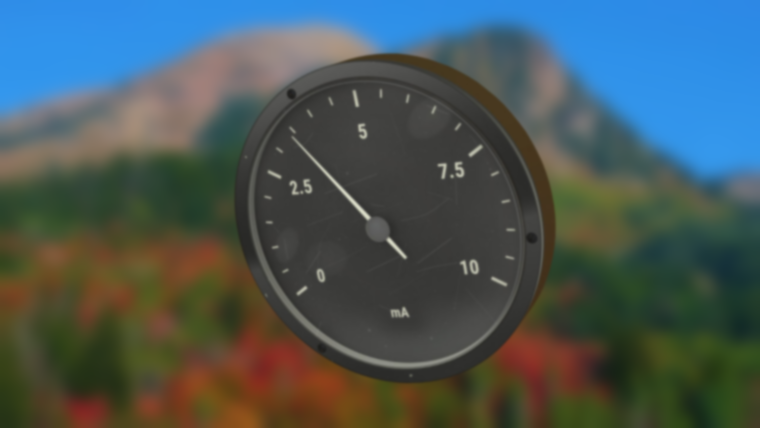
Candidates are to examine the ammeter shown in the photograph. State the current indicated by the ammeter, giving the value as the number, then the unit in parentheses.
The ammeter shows 3.5 (mA)
